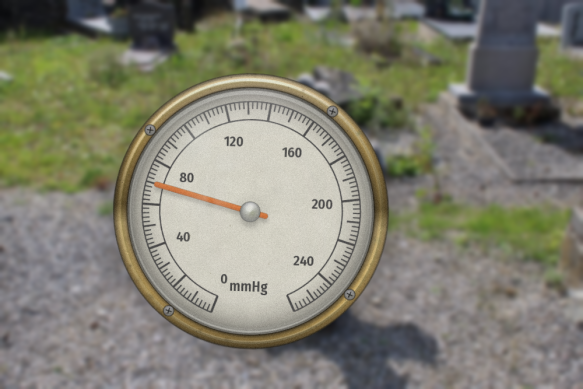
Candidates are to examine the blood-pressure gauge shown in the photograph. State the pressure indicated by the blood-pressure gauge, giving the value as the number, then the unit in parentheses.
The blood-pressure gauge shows 70 (mmHg)
